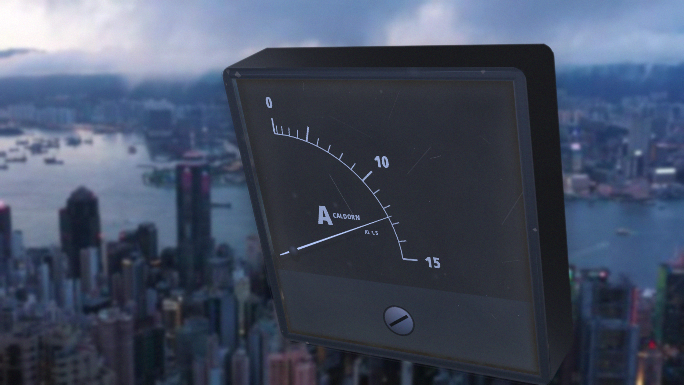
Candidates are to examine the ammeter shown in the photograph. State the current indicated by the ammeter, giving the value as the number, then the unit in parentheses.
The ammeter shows 12.5 (A)
